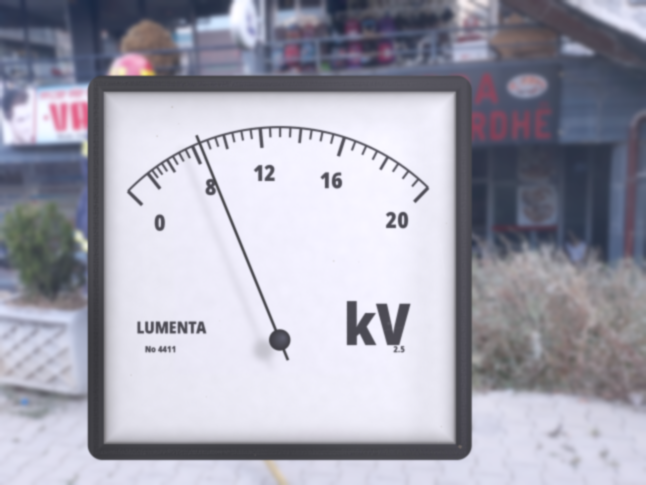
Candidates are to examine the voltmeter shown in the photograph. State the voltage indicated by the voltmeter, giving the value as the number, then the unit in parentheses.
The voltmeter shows 8.5 (kV)
